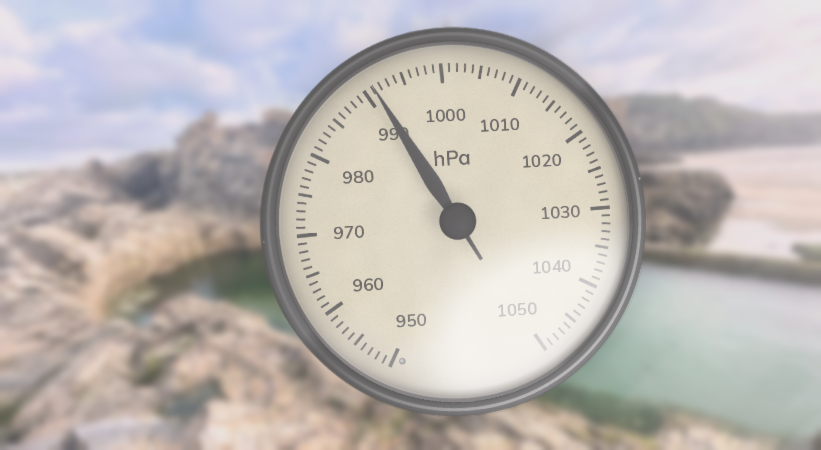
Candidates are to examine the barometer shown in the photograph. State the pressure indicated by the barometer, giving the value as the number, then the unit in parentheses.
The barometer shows 991 (hPa)
